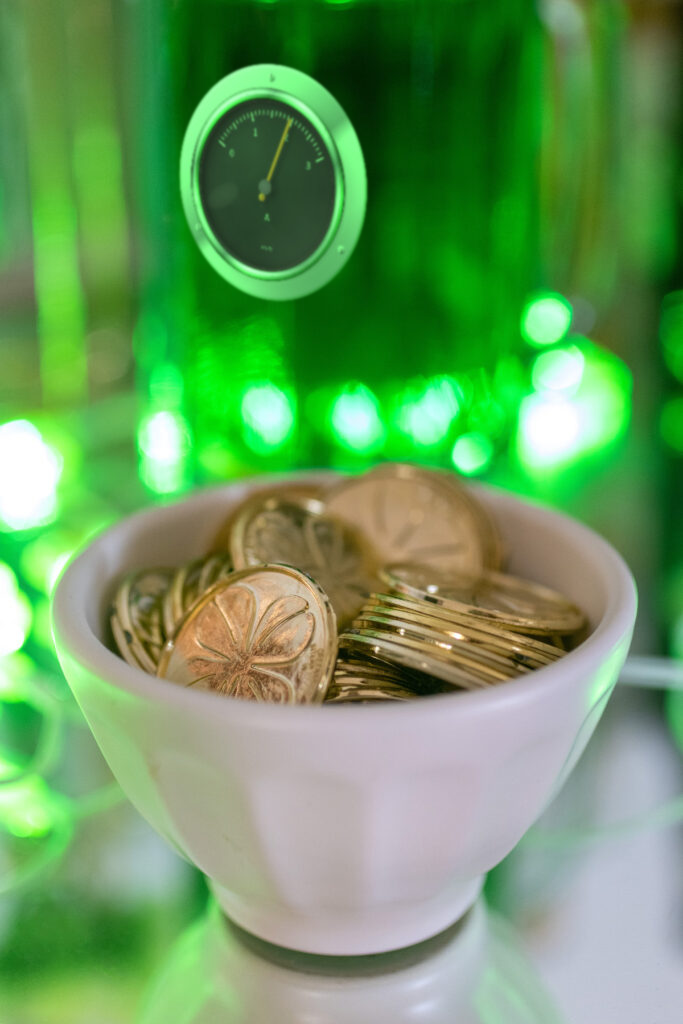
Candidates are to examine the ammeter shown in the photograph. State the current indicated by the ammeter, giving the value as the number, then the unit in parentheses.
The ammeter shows 2 (A)
